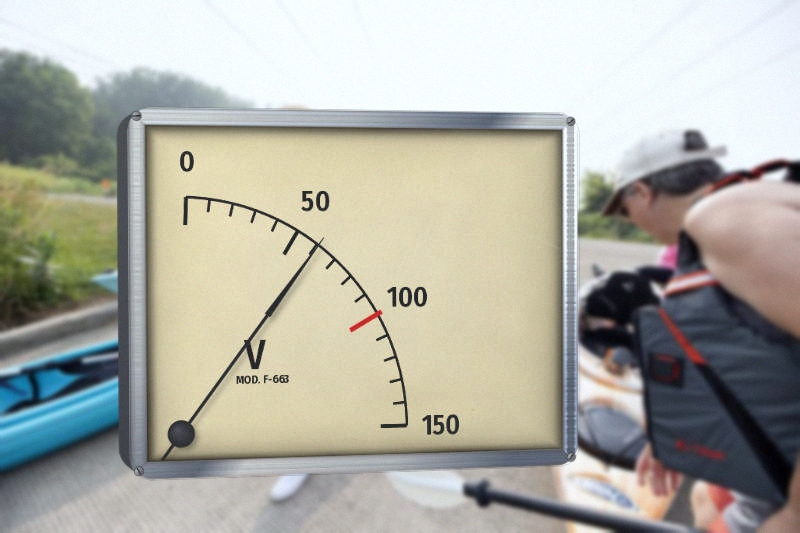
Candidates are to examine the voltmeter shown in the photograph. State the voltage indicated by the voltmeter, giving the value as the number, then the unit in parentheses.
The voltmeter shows 60 (V)
